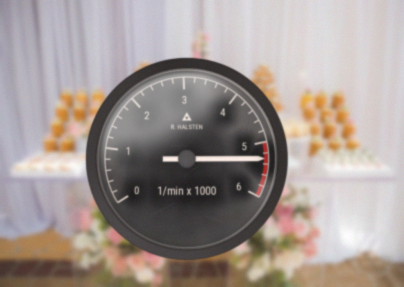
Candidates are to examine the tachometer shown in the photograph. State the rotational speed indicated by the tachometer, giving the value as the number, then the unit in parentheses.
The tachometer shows 5300 (rpm)
